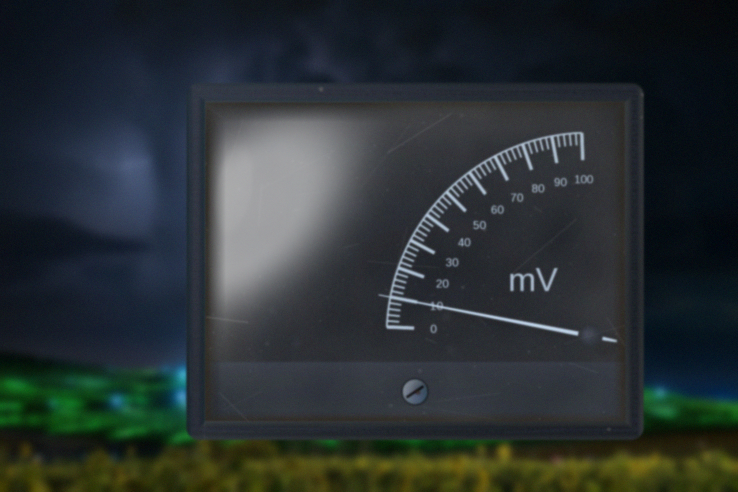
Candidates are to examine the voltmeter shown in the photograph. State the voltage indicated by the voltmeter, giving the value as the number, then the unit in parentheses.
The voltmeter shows 10 (mV)
